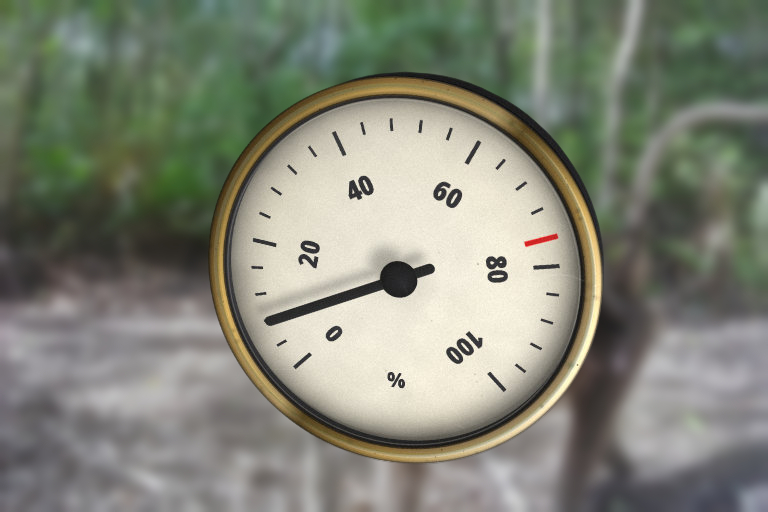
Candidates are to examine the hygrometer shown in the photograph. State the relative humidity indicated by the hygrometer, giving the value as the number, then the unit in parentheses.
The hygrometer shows 8 (%)
